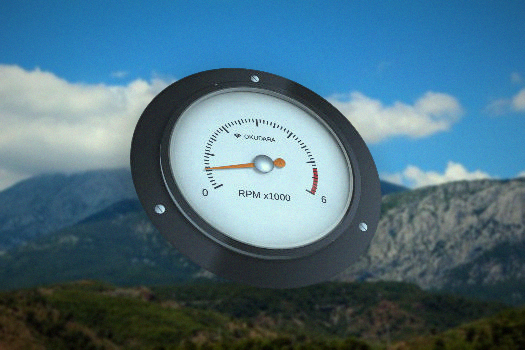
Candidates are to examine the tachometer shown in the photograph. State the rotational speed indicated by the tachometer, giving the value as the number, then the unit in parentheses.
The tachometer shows 500 (rpm)
